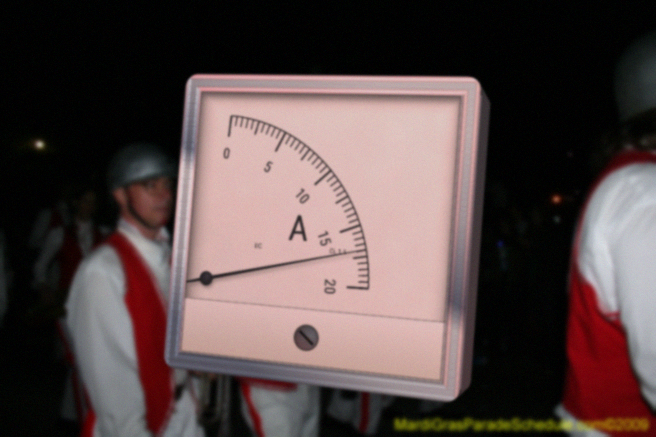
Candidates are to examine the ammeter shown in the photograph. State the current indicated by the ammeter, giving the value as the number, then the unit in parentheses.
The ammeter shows 17 (A)
